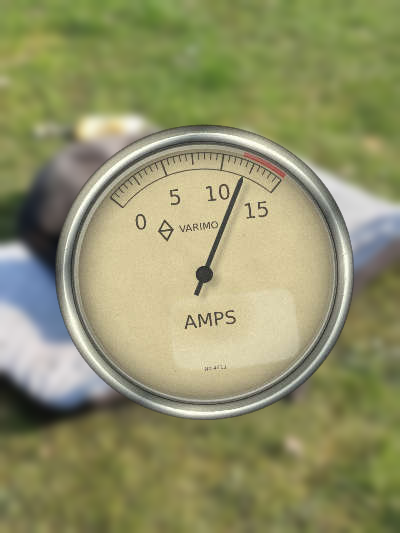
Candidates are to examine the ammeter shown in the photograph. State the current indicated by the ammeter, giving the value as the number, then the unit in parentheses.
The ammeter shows 12 (A)
